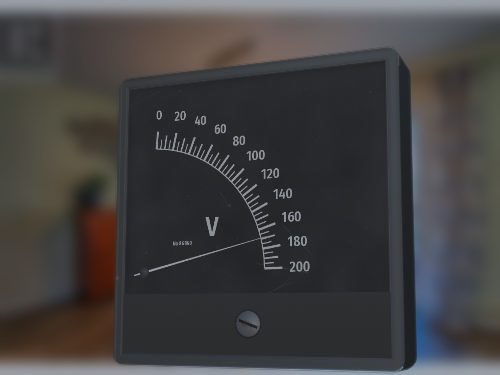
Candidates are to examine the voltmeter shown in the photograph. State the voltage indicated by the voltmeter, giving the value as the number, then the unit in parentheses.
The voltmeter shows 170 (V)
